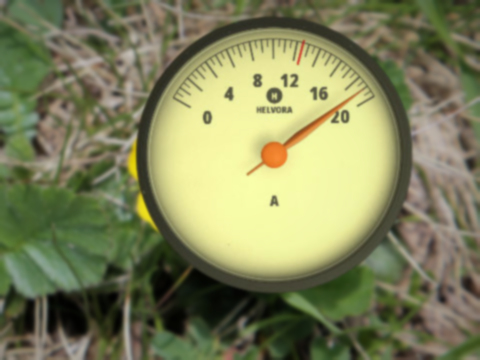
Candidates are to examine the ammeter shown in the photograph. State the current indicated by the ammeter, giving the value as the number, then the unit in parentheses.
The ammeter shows 19 (A)
